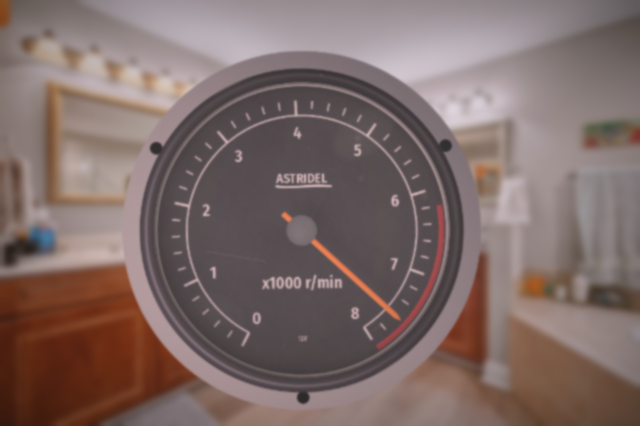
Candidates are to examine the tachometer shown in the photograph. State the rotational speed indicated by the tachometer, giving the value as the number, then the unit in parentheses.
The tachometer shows 7600 (rpm)
